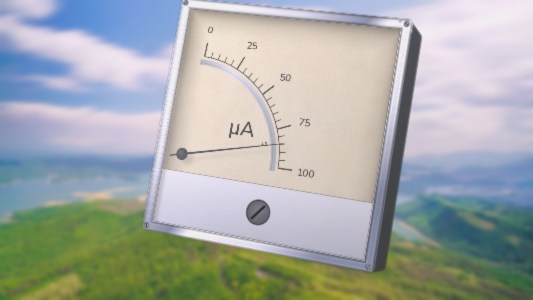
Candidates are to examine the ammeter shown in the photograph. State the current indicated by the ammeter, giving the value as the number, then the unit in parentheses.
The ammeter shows 85 (µA)
